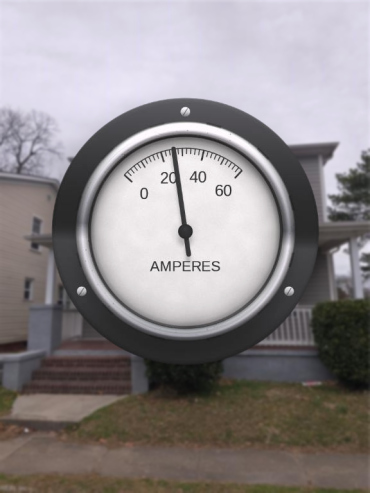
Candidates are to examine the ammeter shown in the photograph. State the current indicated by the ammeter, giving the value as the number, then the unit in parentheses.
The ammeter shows 26 (A)
